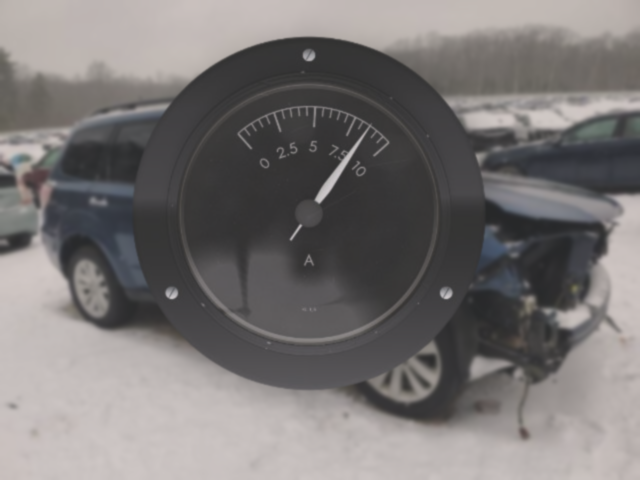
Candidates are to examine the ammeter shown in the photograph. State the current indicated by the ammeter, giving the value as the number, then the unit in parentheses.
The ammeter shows 8.5 (A)
